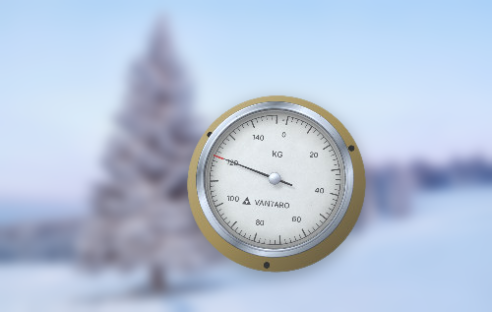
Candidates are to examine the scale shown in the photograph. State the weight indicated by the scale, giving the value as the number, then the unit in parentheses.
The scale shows 120 (kg)
